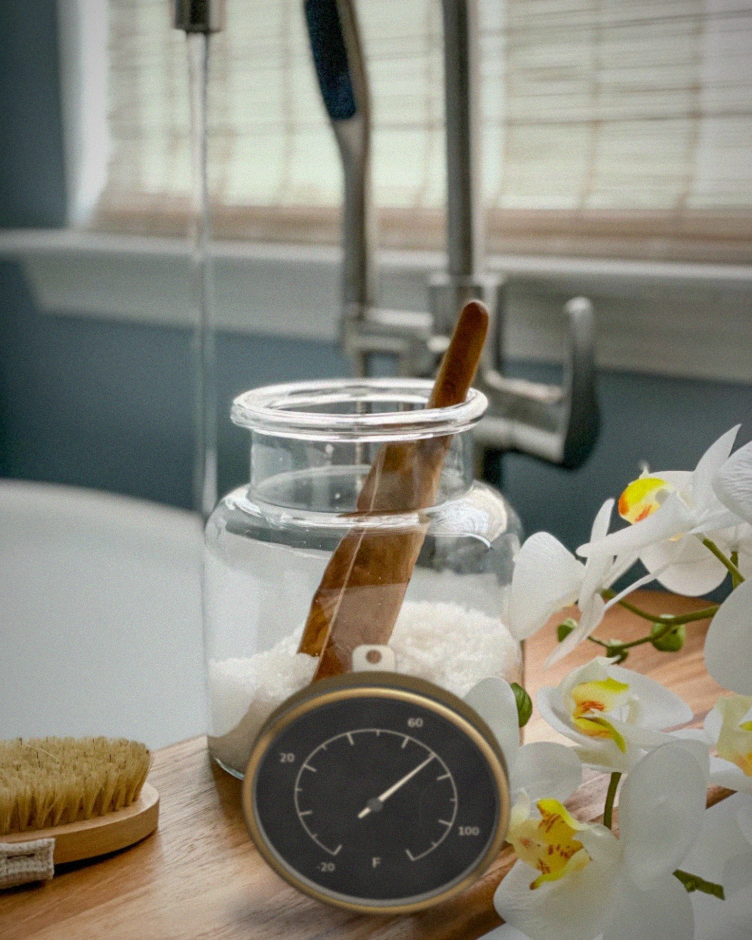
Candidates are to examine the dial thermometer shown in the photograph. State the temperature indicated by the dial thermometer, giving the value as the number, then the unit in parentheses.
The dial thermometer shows 70 (°F)
